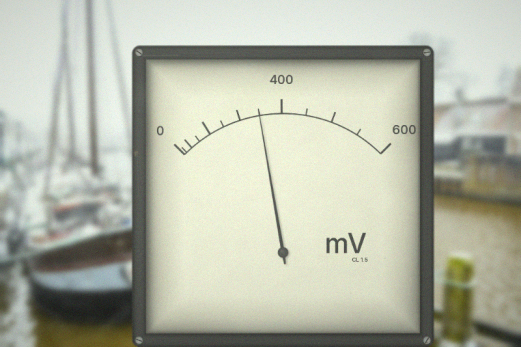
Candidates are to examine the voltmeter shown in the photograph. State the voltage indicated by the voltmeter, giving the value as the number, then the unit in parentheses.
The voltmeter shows 350 (mV)
